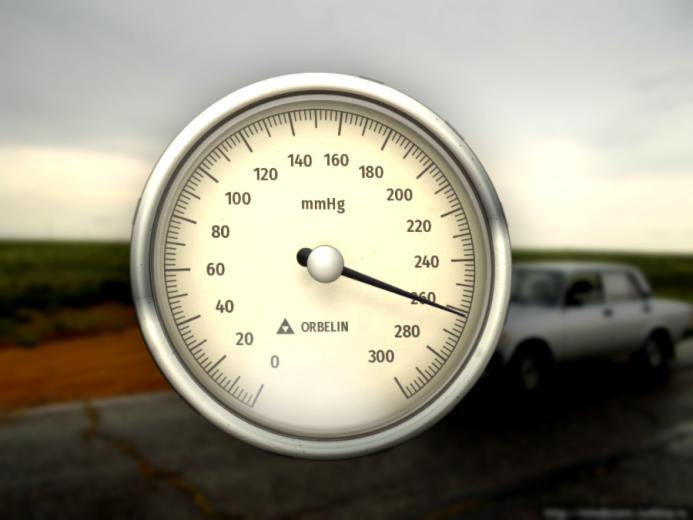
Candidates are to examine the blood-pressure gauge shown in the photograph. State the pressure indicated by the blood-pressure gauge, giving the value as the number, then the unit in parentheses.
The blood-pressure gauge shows 262 (mmHg)
